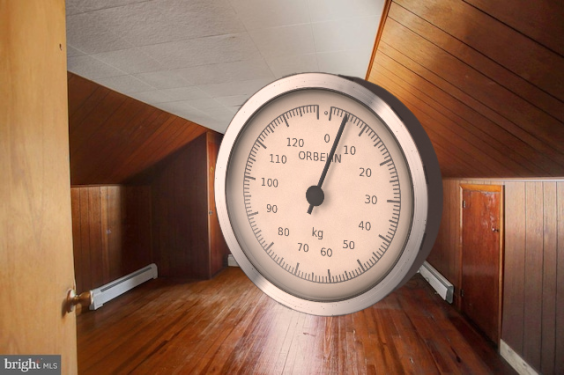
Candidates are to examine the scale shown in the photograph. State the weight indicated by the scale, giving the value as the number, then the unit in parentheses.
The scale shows 5 (kg)
